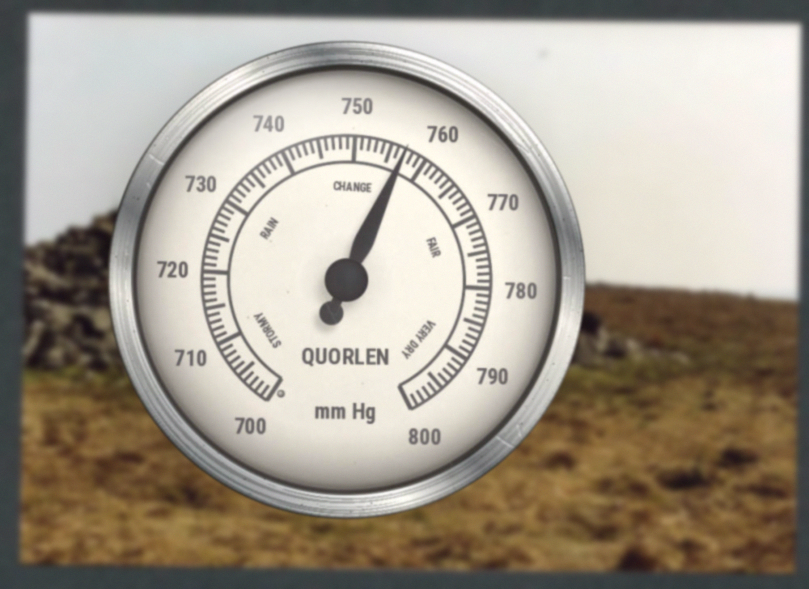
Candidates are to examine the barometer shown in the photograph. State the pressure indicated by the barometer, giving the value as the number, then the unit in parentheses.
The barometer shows 757 (mmHg)
